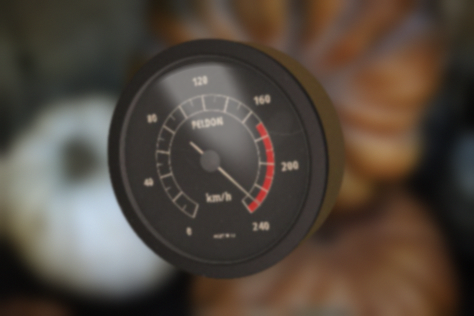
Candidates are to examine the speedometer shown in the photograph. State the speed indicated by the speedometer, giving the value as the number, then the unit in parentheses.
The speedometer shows 230 (km/h)
